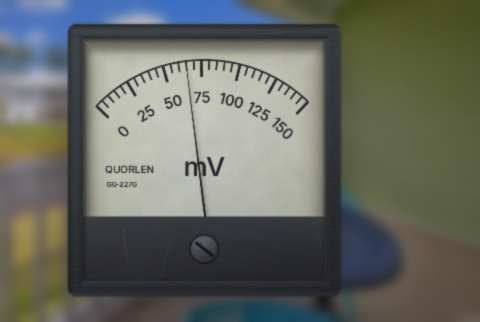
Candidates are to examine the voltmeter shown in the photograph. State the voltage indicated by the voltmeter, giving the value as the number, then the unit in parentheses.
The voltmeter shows 65 (mV)
